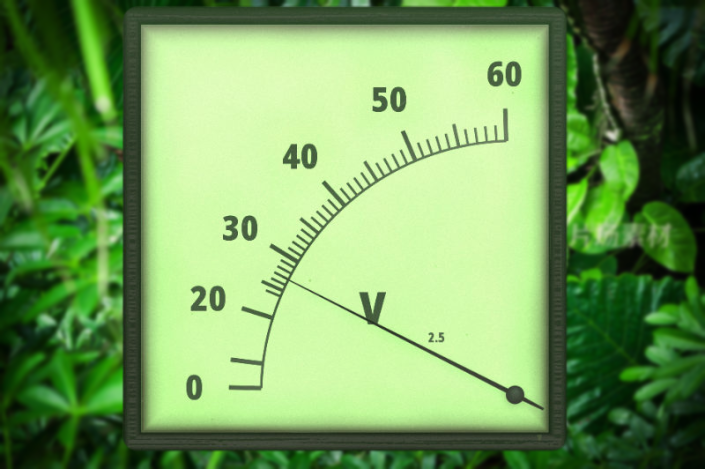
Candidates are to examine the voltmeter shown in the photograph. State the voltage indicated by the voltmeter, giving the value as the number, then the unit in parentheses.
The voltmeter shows 27 (V)
